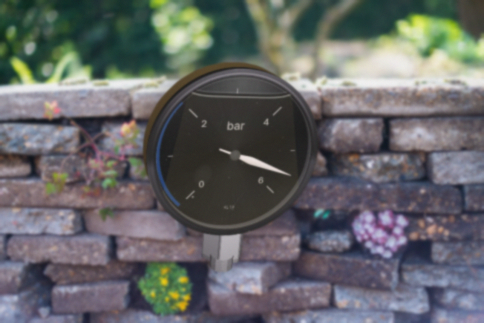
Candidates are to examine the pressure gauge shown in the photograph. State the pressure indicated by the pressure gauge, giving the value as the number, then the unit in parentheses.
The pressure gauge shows 5.5 (bar)
